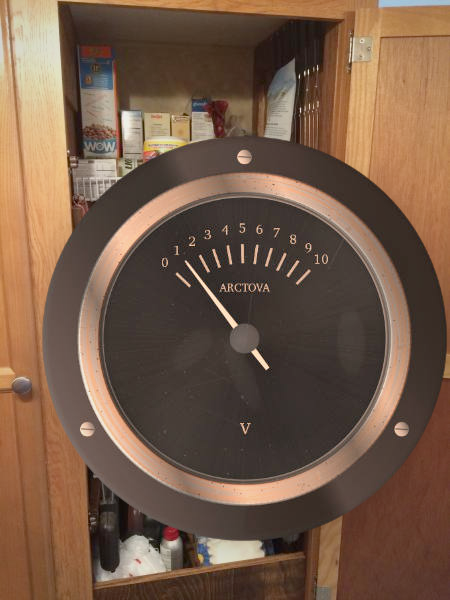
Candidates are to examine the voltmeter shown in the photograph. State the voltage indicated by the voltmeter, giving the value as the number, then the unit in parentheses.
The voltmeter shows 1 (V)
